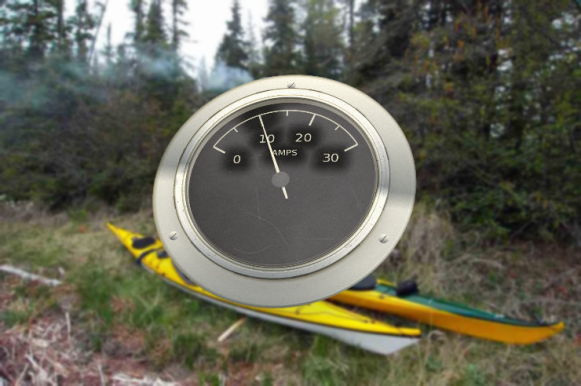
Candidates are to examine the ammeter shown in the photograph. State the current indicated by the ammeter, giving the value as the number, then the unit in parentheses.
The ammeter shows 10 (A)
